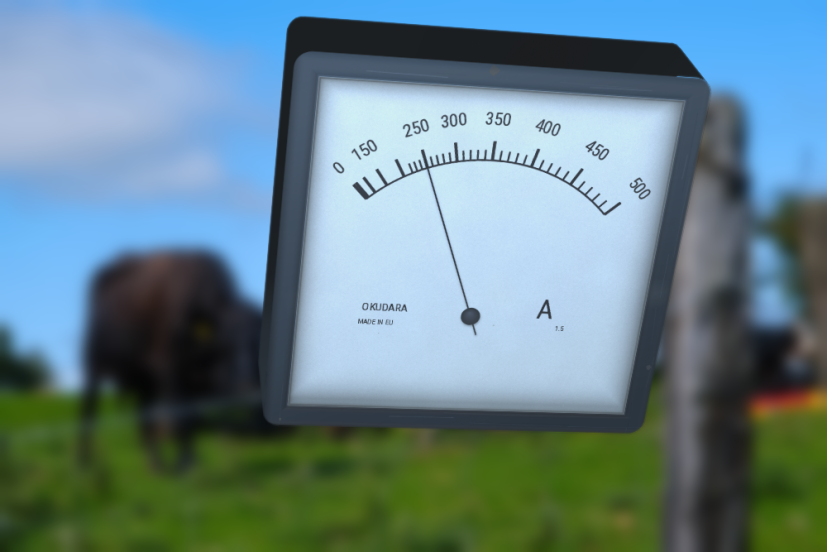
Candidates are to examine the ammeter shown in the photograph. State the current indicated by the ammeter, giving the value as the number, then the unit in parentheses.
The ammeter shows 250 (A)
